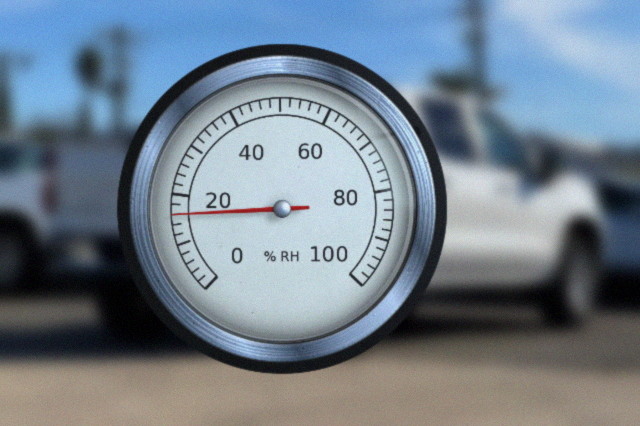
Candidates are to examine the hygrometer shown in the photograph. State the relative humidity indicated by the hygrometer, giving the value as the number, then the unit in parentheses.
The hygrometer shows 16 (%)
